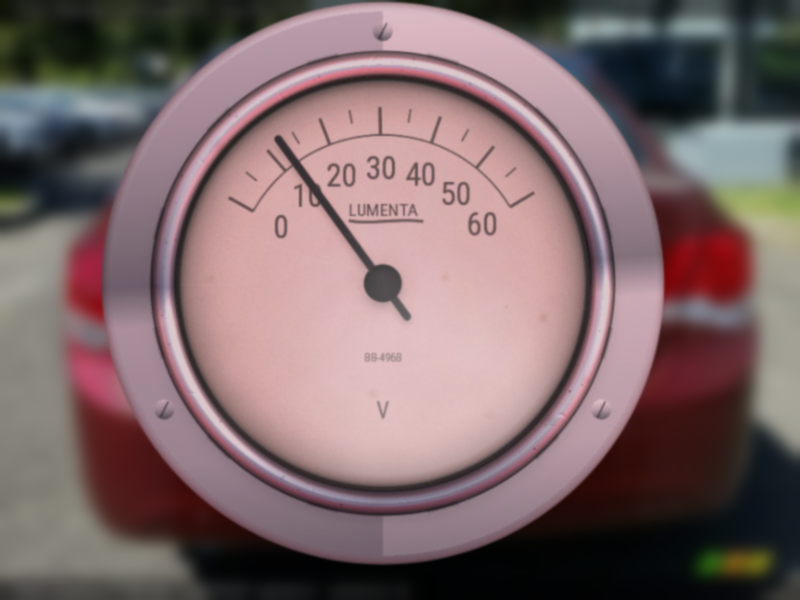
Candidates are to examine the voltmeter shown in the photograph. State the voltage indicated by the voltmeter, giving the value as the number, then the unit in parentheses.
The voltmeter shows 12.5 (V)
